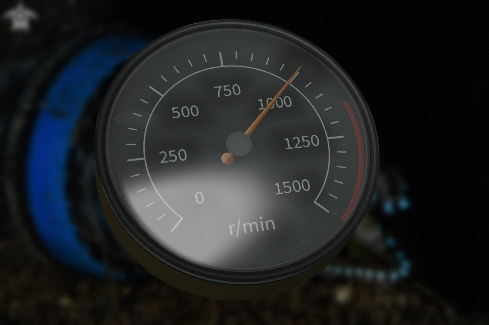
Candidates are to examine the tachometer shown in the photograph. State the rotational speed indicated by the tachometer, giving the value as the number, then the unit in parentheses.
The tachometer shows 1000 (rpm)
